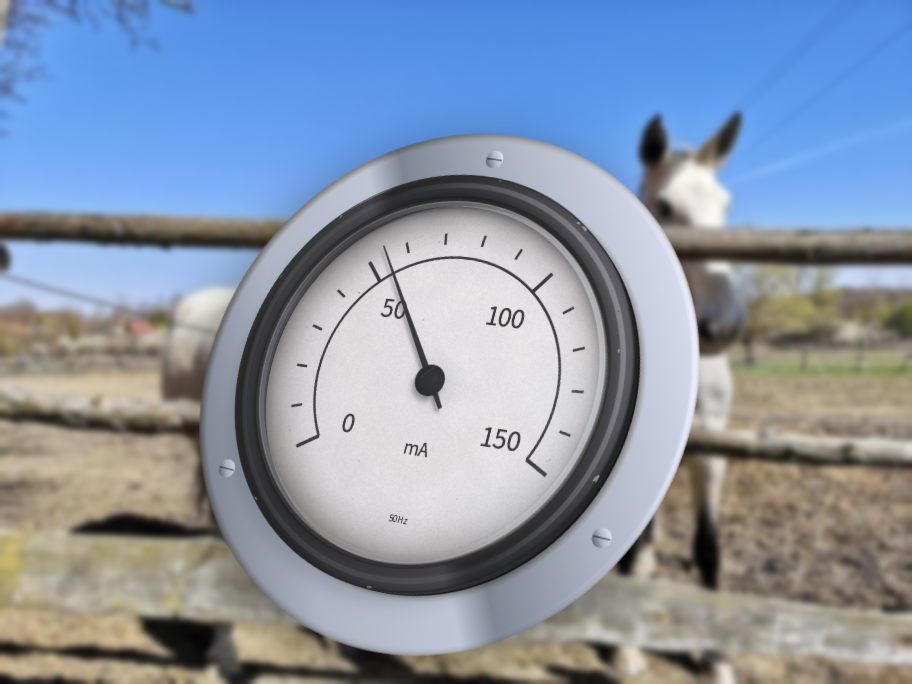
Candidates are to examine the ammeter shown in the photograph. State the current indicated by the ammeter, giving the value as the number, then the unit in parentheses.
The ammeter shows 55 (mA)
